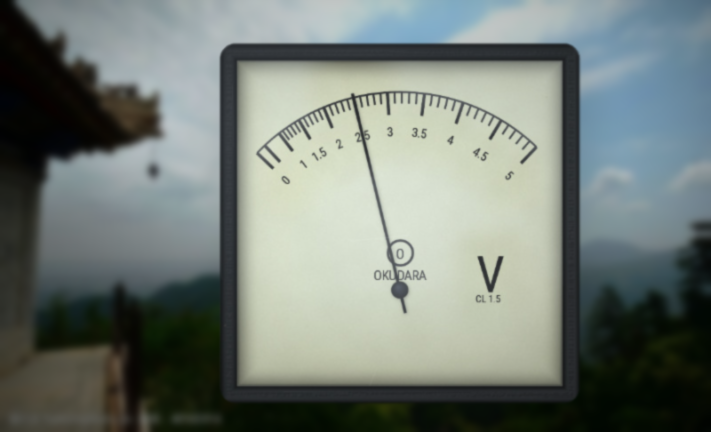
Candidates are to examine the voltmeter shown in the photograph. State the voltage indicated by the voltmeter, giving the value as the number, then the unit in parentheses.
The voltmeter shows 2.5 (V)
